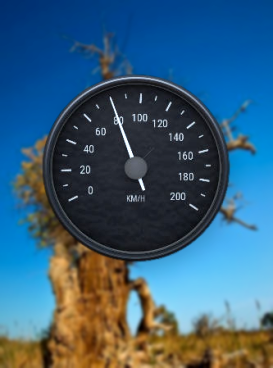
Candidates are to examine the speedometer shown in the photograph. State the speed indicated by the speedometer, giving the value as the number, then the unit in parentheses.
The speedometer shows 80 (km/h)
